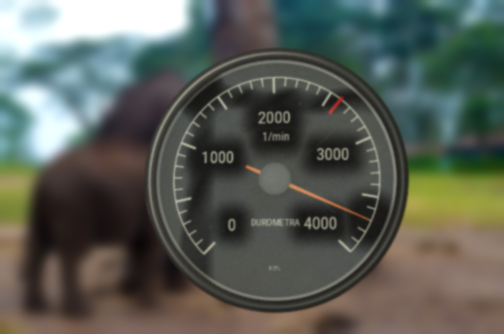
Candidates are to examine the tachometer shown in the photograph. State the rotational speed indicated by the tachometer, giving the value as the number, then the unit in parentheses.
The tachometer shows 3700 (rpm)
